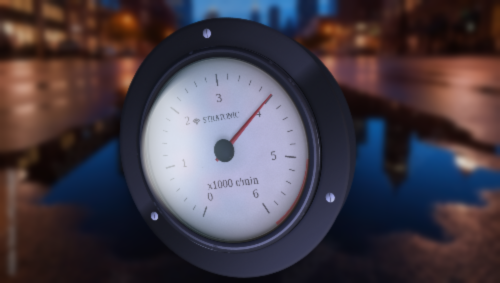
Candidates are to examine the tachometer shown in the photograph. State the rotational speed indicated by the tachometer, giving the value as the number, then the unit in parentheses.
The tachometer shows 4000 (rpm)
